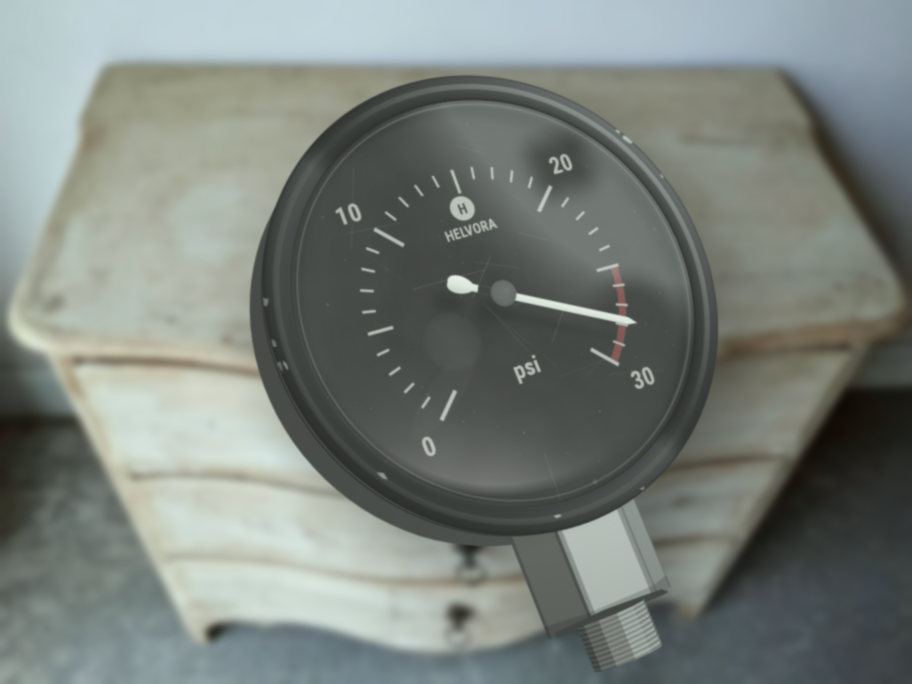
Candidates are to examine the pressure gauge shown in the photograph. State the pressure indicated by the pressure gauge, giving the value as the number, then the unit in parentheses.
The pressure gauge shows 28 (psi)
